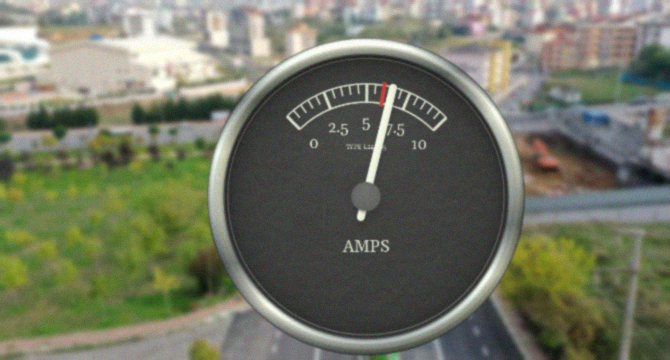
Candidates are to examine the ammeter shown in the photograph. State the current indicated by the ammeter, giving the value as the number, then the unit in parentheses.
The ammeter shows 6.5 (A)
